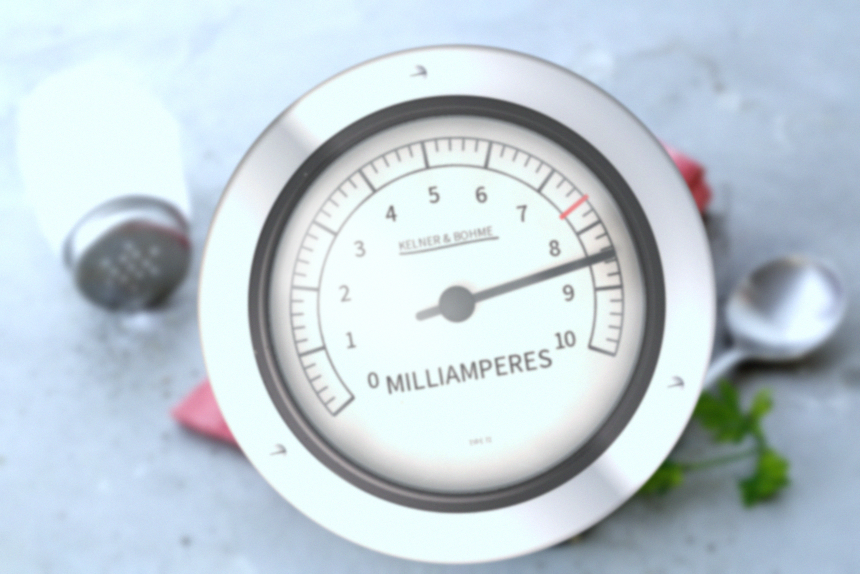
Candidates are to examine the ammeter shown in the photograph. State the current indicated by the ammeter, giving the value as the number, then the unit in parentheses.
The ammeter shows 8.5 (mA)
